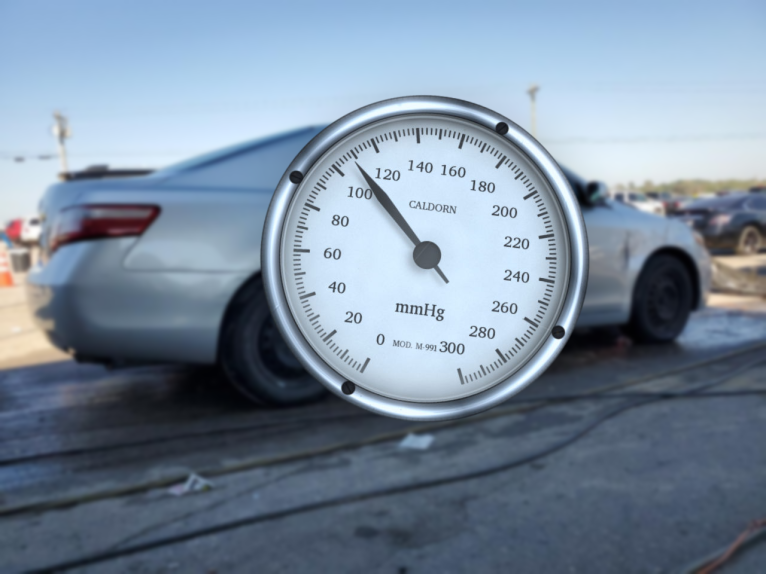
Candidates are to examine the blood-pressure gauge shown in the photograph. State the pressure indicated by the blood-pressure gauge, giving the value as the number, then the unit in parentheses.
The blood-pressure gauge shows 108 (mmHg)
